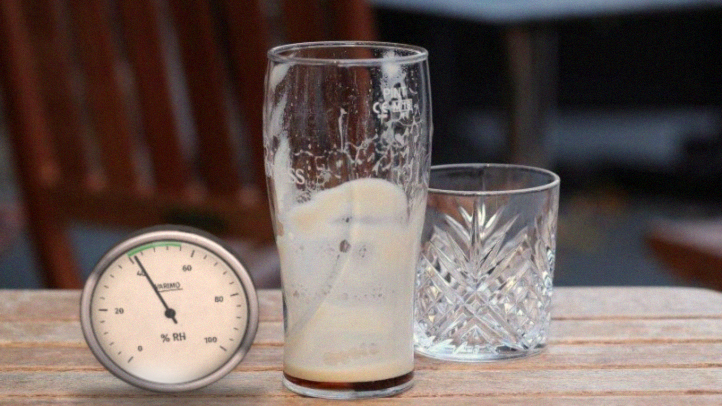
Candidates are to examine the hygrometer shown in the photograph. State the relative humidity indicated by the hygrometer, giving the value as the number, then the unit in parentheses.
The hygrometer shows 42 (%)
